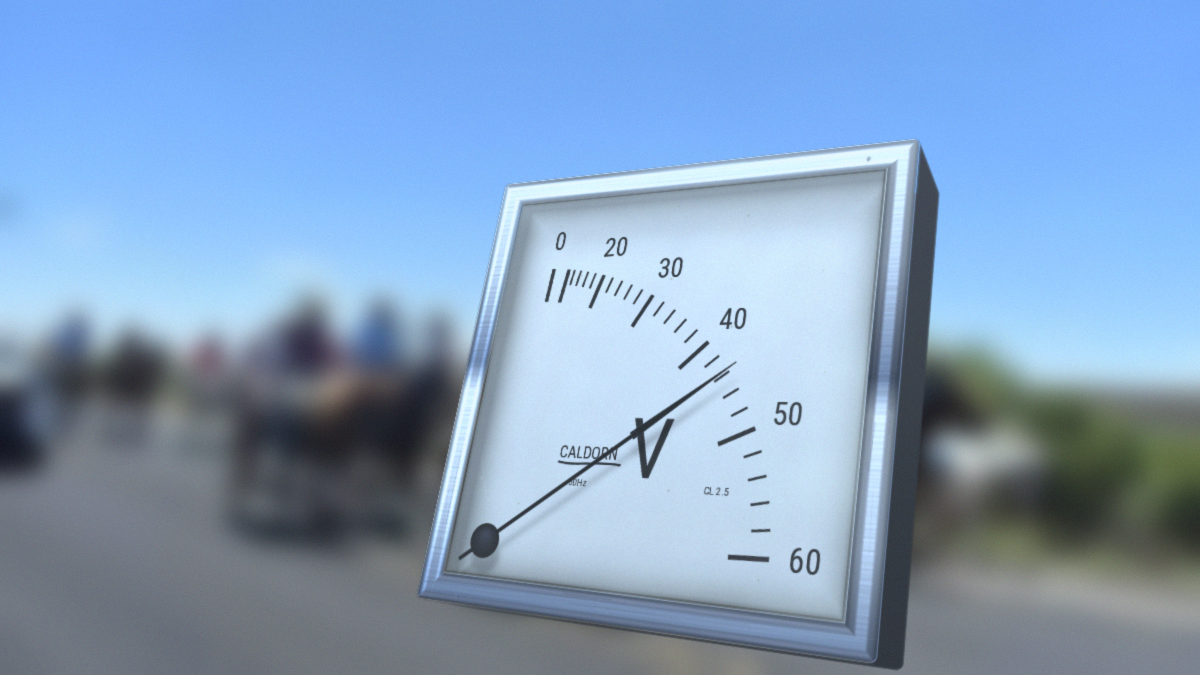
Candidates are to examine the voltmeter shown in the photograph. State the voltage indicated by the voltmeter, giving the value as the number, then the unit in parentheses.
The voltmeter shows 44 (V)
